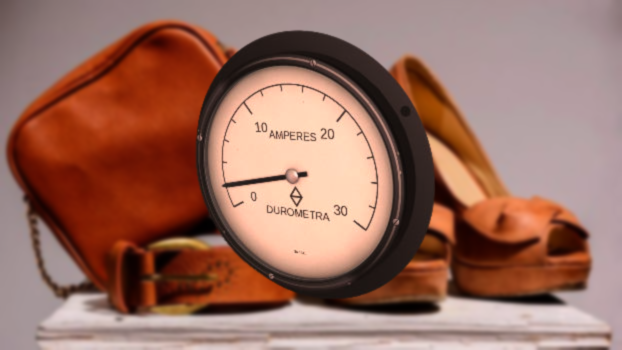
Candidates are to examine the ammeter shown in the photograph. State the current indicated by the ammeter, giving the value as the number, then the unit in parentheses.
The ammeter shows 2 (A)
